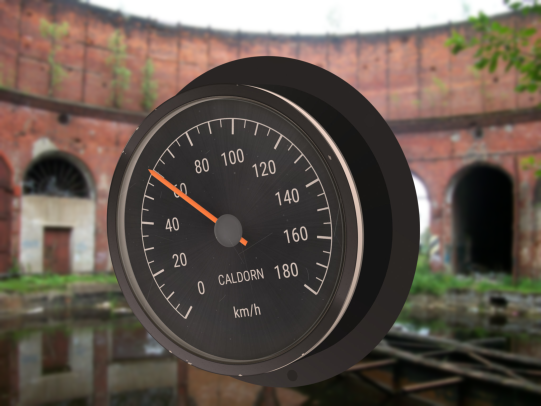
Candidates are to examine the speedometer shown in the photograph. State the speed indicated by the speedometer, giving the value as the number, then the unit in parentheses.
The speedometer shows 60 (km/h)
